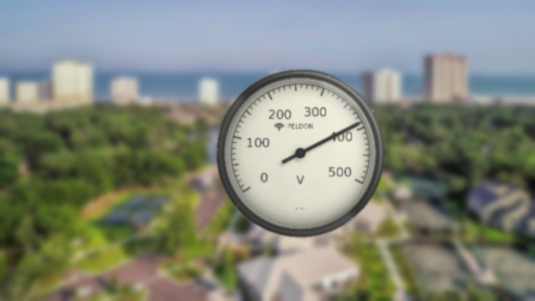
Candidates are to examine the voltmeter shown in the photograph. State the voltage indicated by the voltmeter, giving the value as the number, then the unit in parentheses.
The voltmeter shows 390 (V)
